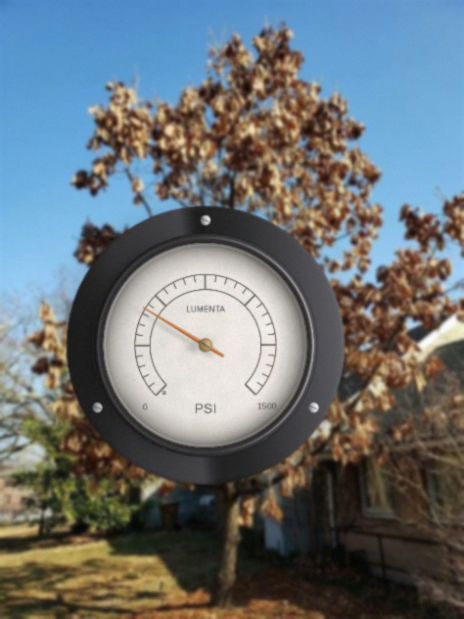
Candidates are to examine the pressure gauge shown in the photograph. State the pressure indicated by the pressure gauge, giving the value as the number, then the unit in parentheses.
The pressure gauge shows 425 (psi)
